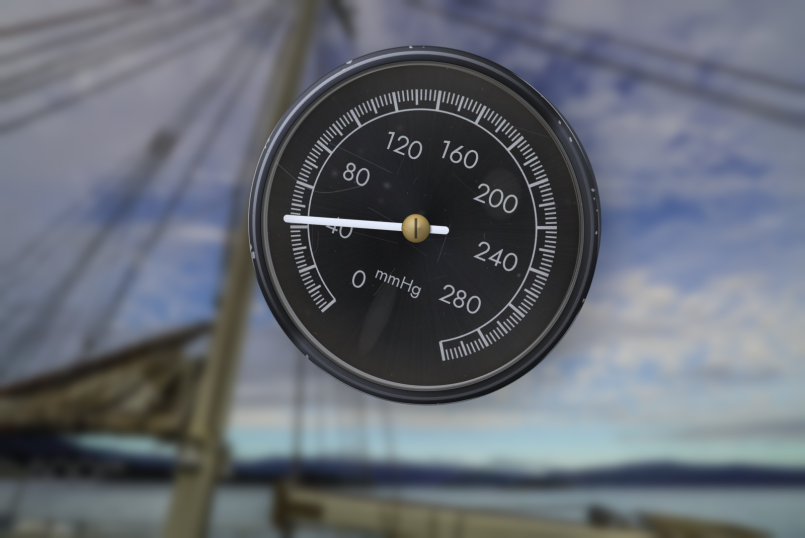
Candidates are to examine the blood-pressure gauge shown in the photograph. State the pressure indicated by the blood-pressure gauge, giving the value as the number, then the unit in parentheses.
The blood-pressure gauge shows 44 (mmHg)
